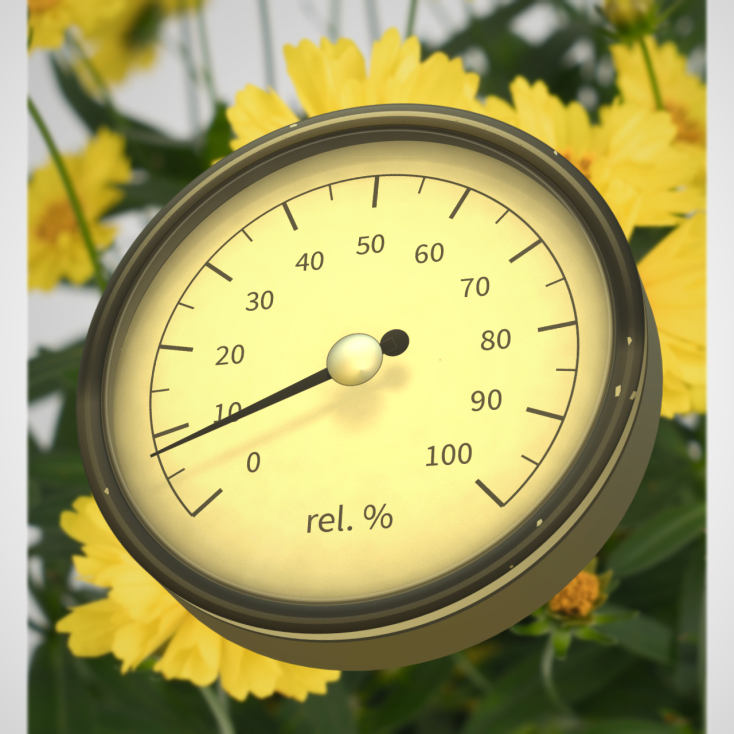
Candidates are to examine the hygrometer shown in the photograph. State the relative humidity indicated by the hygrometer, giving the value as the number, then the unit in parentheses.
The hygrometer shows 7.5 (%)
